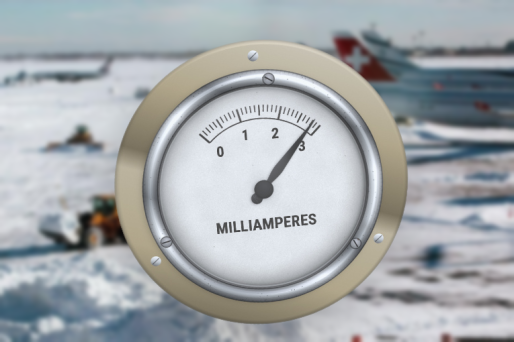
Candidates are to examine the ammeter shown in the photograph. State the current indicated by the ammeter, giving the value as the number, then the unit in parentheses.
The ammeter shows 2.8 (mA)
